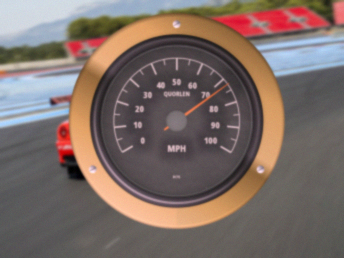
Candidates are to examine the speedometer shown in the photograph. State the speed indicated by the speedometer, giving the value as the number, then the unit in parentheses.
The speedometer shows 72.5 (mph)
